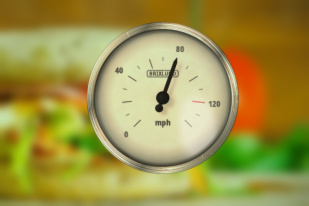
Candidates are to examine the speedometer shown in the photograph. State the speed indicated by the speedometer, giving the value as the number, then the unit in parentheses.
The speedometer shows 80 (mph)
